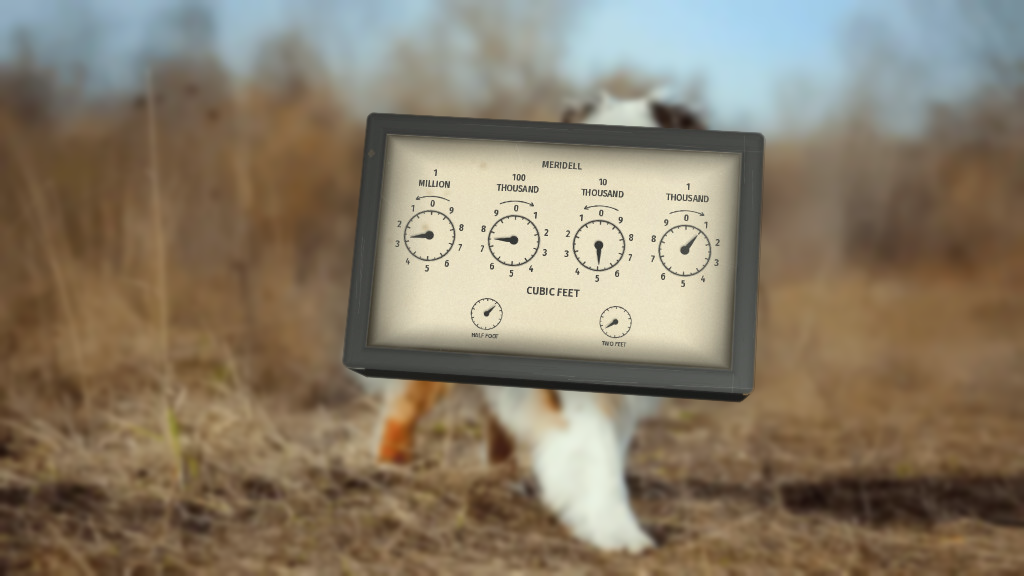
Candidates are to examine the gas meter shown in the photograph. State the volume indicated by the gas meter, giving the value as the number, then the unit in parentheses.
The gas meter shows 275100 (ft³)
